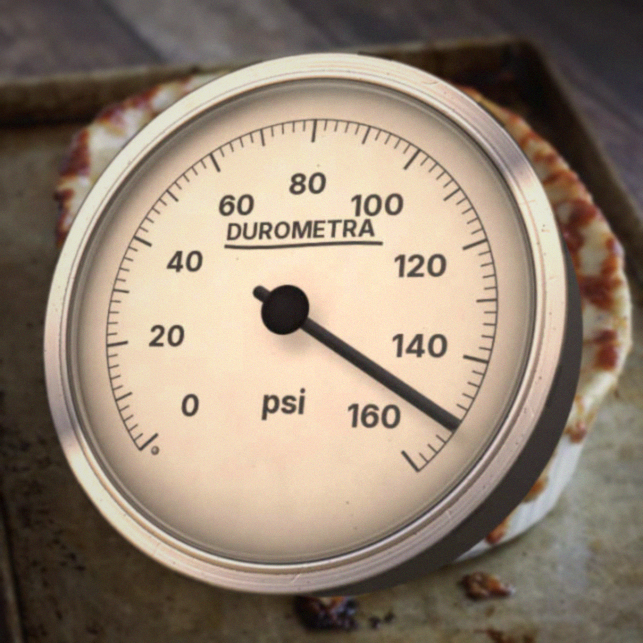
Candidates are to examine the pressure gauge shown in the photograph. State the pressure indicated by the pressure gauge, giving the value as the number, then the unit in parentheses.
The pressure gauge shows 151 (psi)
